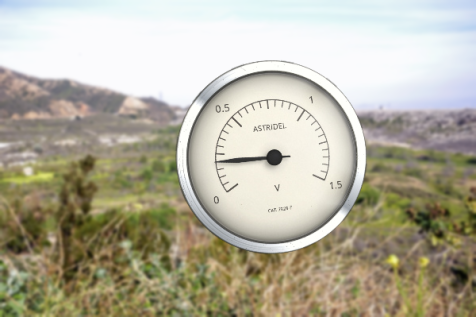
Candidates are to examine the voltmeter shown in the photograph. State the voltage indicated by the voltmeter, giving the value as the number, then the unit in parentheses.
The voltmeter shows 0.2 (V)
